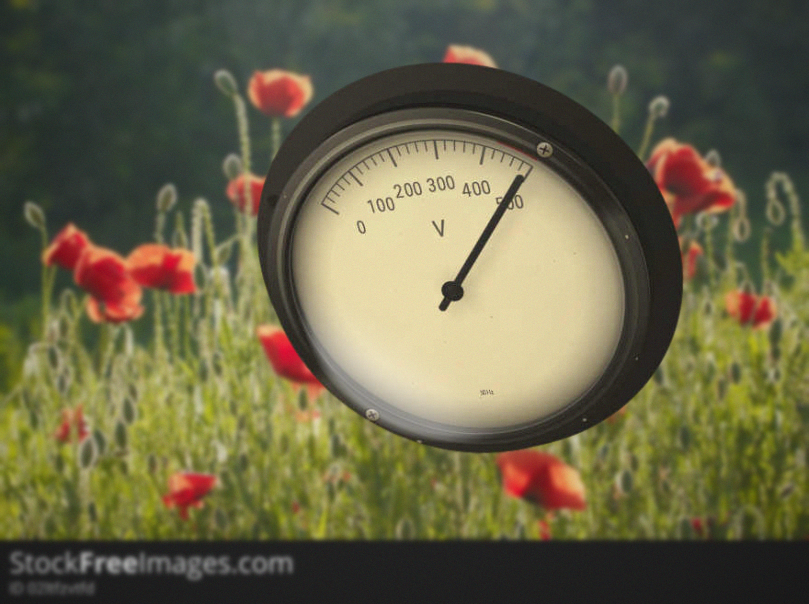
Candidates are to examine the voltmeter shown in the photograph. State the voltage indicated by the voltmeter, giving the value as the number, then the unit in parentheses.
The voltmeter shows 490 (V)
